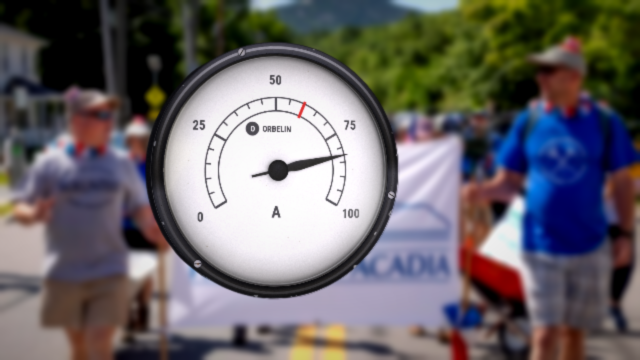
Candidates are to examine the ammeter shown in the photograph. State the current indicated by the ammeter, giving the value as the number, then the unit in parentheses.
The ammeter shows 82.5 (A)
